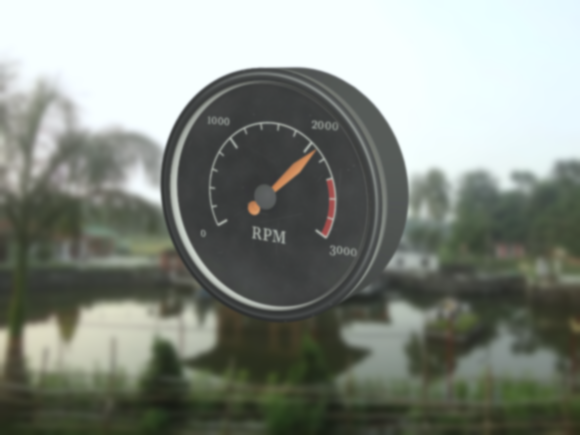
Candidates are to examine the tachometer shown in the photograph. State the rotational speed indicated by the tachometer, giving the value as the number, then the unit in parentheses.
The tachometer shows 2100 (rpm)
